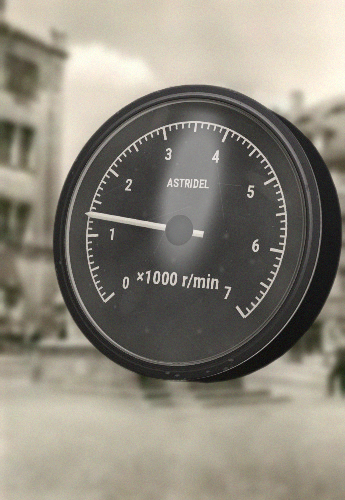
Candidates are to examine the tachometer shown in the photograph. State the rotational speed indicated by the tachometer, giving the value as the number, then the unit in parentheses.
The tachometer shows 1300 (rpm)
